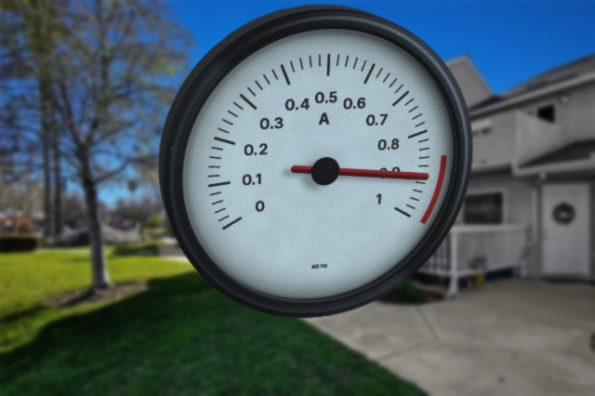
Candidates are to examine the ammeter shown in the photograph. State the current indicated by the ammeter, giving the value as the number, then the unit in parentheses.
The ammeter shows 0.9 (A)
